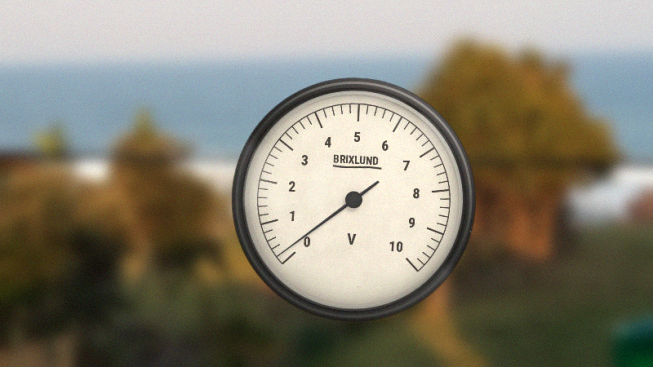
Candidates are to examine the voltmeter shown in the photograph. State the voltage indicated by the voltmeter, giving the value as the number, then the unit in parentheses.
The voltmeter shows 0.2 (V)
